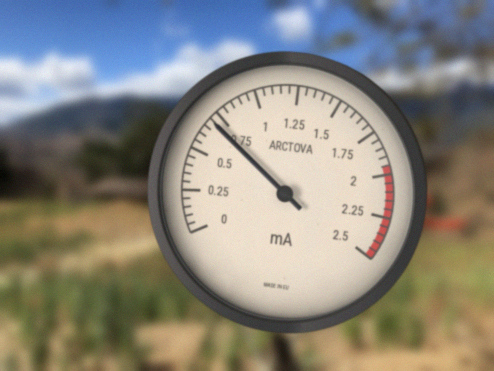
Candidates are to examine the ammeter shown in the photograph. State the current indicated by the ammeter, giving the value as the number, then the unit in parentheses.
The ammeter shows 0.7 (mA)
